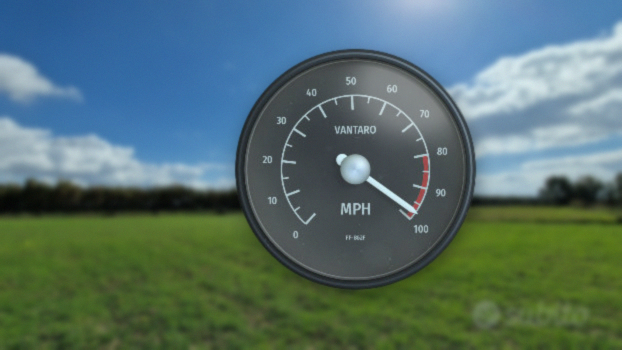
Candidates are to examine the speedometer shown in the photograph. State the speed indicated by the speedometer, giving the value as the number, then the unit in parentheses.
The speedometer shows 97.5 (mph)
